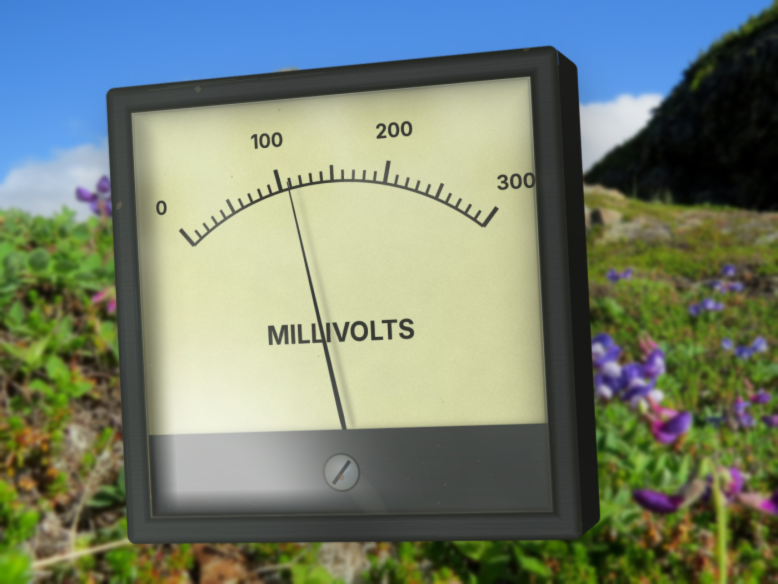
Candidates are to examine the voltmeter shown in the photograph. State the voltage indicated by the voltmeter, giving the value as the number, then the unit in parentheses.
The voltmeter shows 110 (mV)
